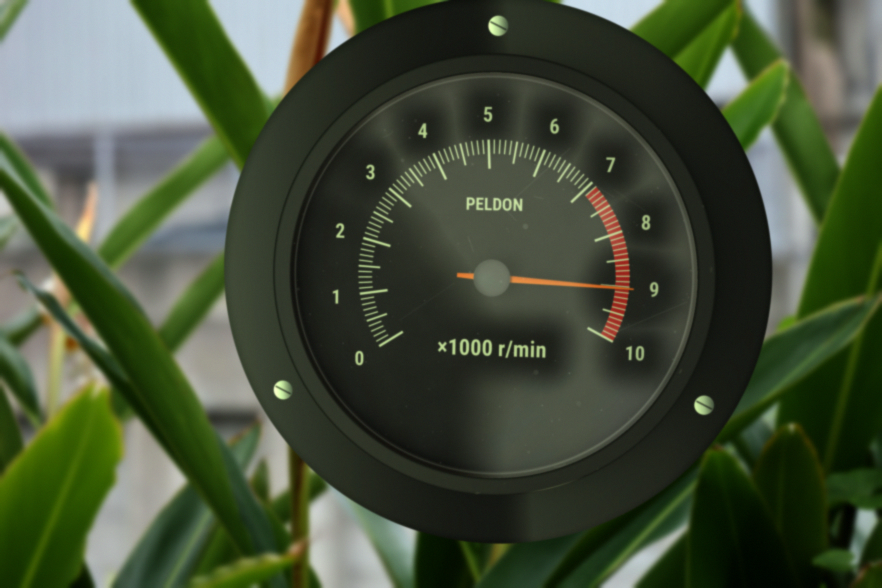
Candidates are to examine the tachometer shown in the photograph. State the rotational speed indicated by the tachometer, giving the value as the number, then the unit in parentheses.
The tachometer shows 9000 (rpm)
